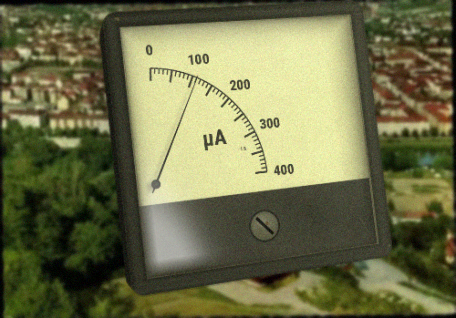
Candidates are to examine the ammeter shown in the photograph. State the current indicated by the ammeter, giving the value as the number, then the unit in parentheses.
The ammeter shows 110 (µA)
